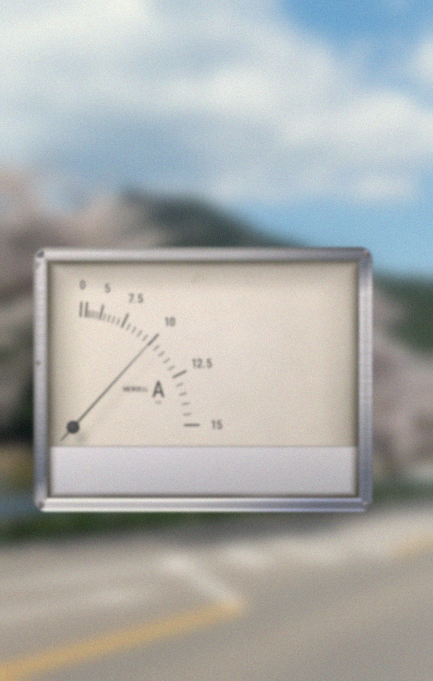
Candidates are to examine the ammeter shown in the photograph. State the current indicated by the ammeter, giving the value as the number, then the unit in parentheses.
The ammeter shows 10 (A)
